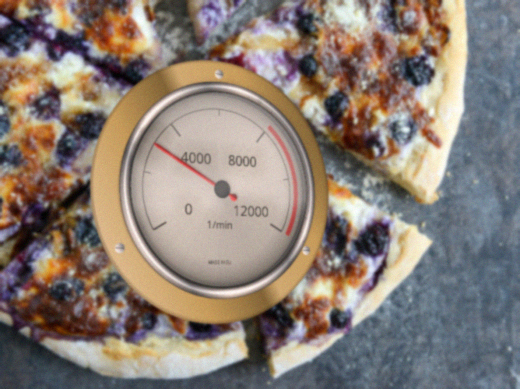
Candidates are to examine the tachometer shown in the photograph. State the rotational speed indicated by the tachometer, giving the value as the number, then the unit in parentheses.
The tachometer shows 3000 (rpm)
